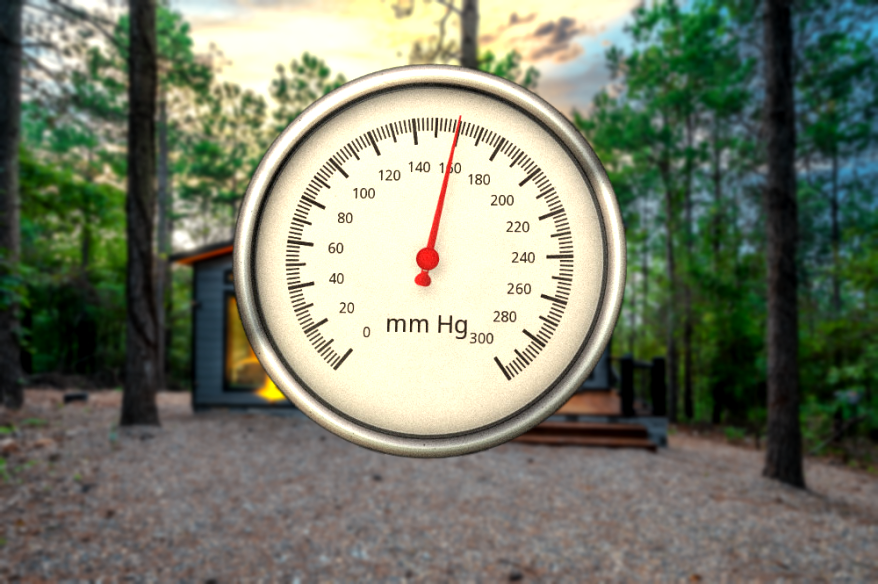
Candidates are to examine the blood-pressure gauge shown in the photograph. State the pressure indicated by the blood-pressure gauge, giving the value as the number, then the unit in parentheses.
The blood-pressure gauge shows 160 (mmHg)
